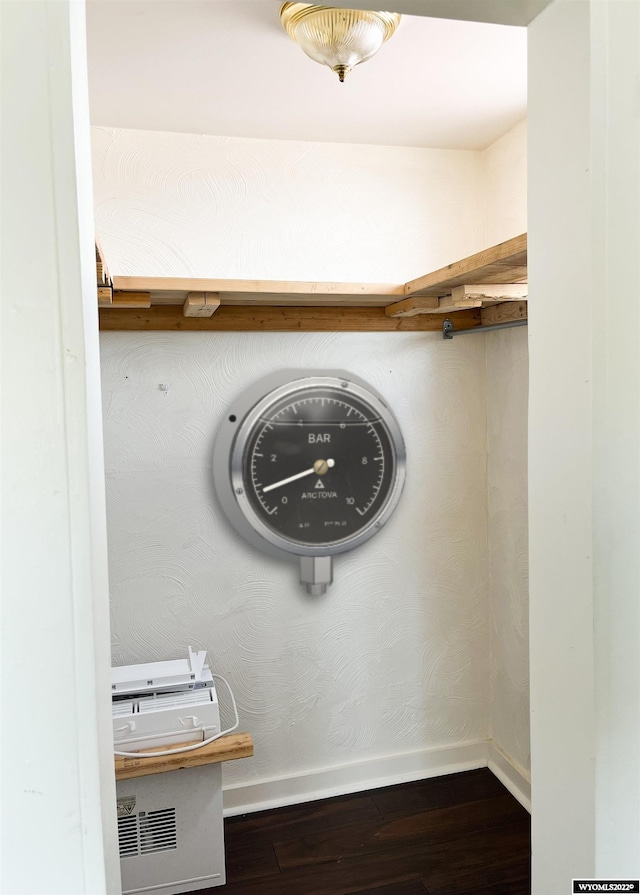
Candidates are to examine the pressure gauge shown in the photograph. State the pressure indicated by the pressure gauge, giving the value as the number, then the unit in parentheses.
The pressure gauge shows 0.8 (bar)
